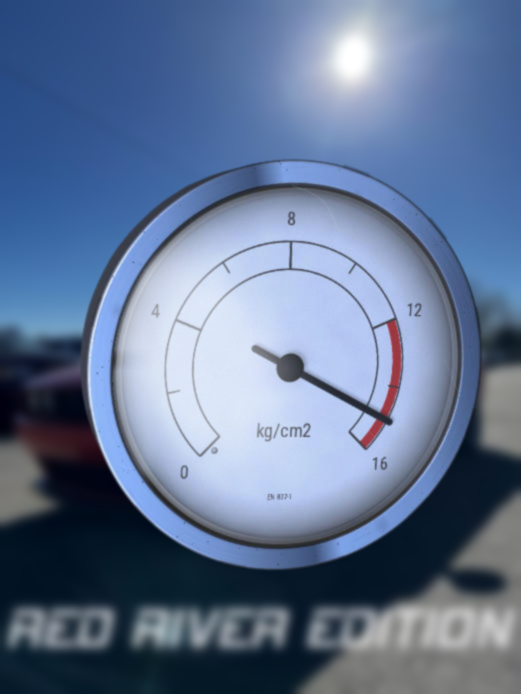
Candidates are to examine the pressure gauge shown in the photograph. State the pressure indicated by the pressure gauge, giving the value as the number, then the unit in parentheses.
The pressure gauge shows 15 (kg/cm²)
